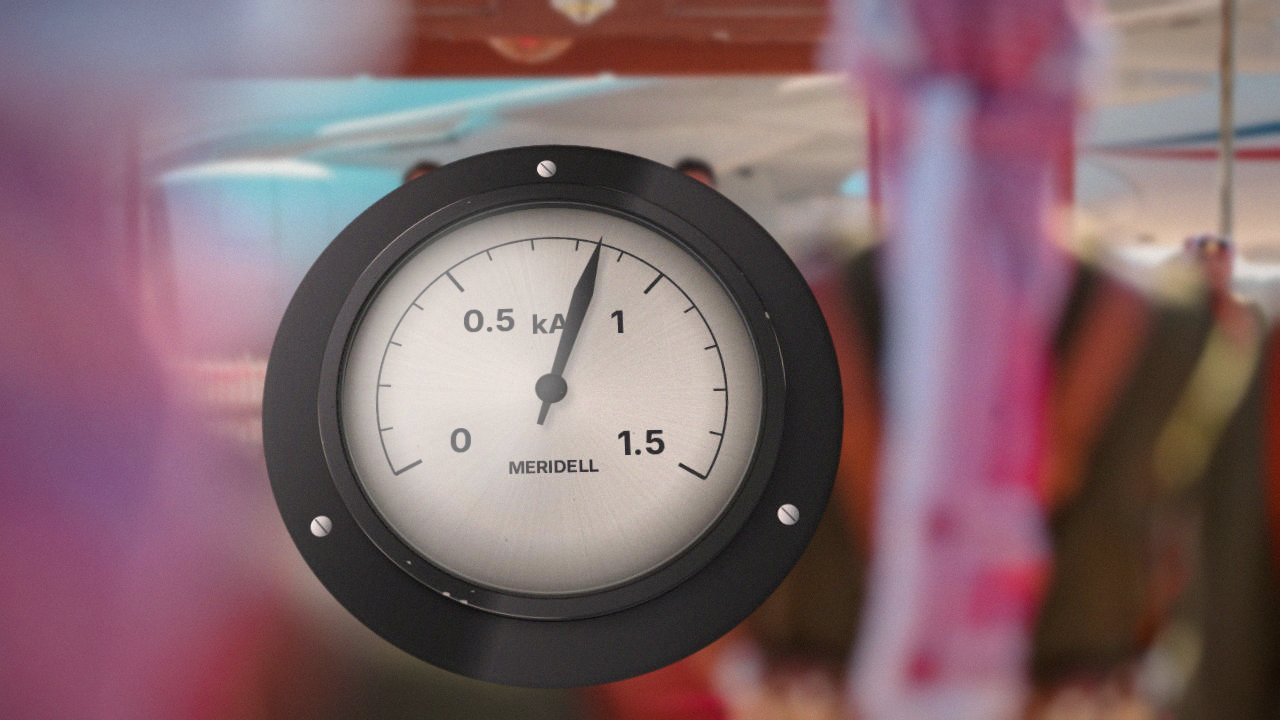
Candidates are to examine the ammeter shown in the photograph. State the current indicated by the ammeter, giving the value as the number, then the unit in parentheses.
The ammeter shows 0.85 (kA)
